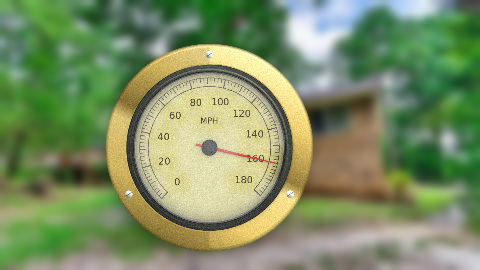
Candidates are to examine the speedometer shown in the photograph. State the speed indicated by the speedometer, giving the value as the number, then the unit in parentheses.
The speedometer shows 160 (mph)
